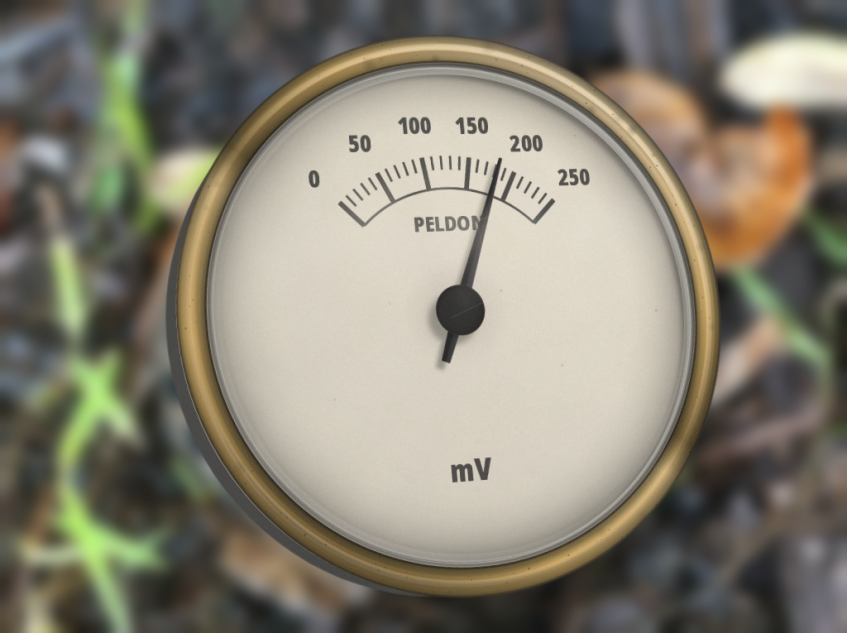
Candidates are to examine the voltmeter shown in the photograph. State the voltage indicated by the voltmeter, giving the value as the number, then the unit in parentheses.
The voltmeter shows 180 (mV)
